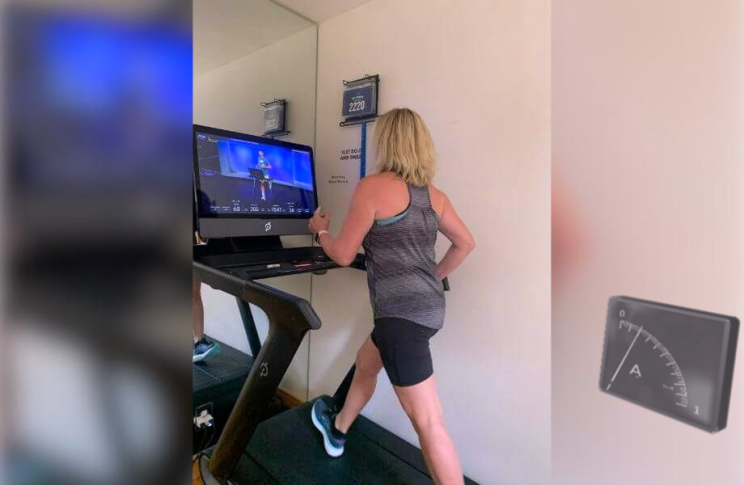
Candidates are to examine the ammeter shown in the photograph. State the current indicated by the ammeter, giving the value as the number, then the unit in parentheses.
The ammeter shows 0.2 (A)
